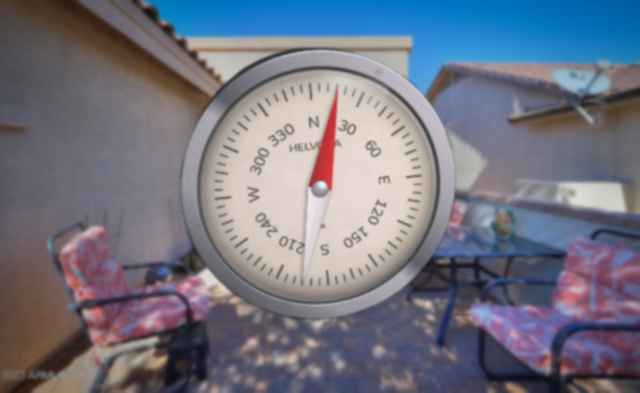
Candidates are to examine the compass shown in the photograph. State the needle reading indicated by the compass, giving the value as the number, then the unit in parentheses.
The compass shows 15 (°)
